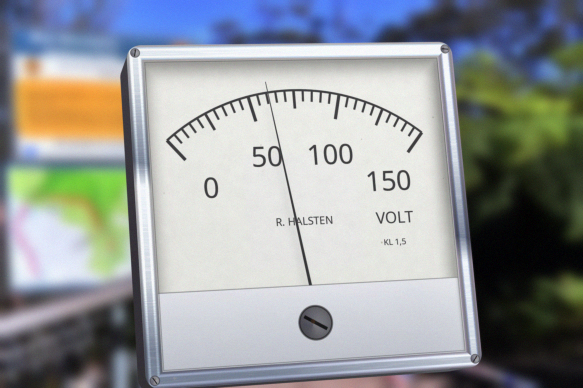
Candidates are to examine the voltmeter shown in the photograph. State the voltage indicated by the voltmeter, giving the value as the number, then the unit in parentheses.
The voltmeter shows 60 (V)
